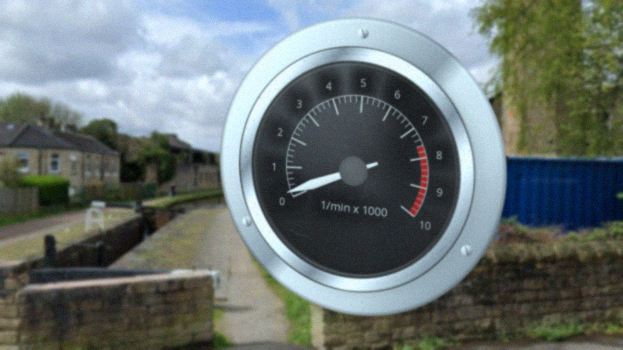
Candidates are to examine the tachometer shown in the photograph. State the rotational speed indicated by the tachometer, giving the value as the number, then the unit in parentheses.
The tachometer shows 200 (rpm)
